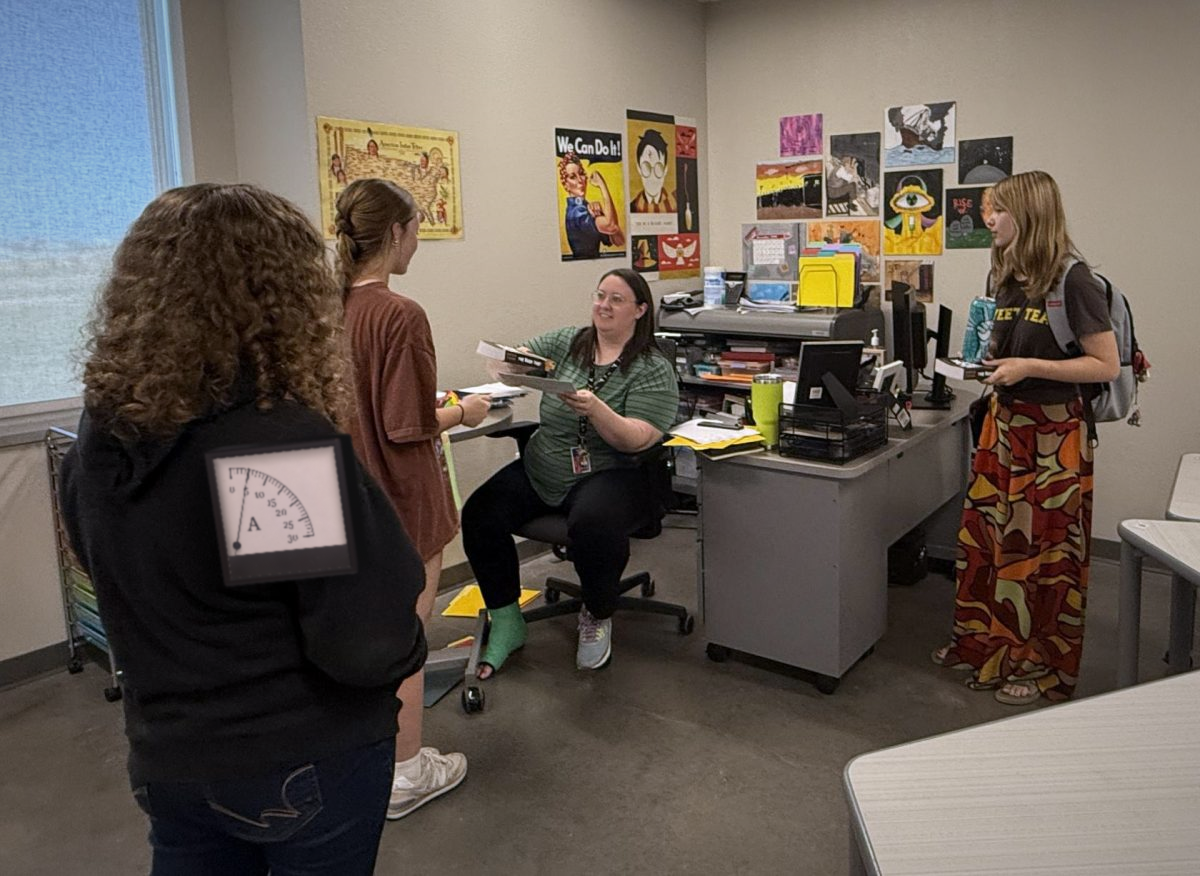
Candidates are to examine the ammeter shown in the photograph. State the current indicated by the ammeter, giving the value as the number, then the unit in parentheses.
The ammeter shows 5 (A)
